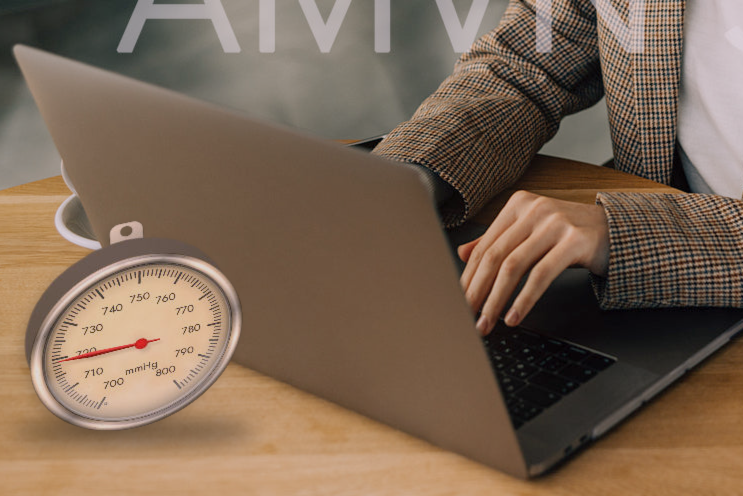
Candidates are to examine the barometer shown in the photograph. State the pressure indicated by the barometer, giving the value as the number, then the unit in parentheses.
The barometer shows 720 (mmHg)
